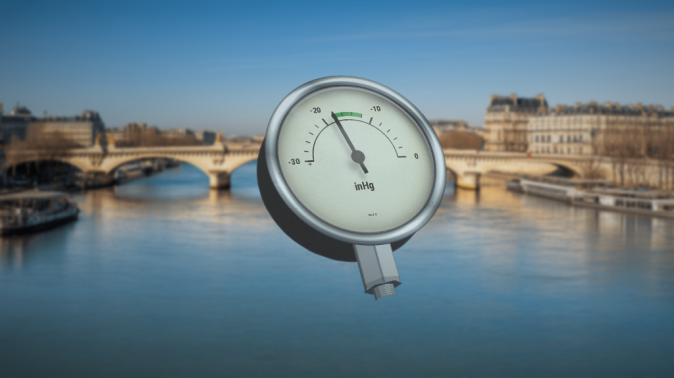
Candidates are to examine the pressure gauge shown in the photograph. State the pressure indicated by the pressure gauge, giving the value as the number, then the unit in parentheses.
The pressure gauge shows -18 (inHg)
